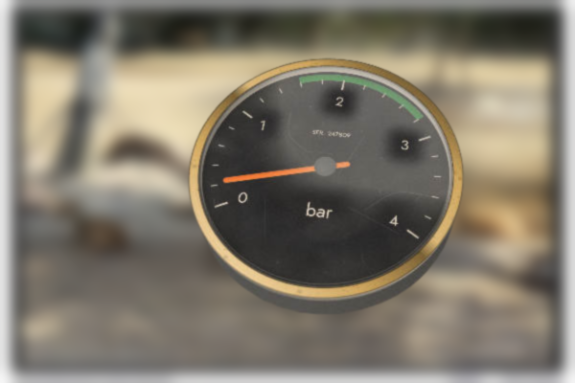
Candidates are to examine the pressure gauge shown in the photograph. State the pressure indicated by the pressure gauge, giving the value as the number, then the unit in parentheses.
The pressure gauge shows 0.2 (bar)
